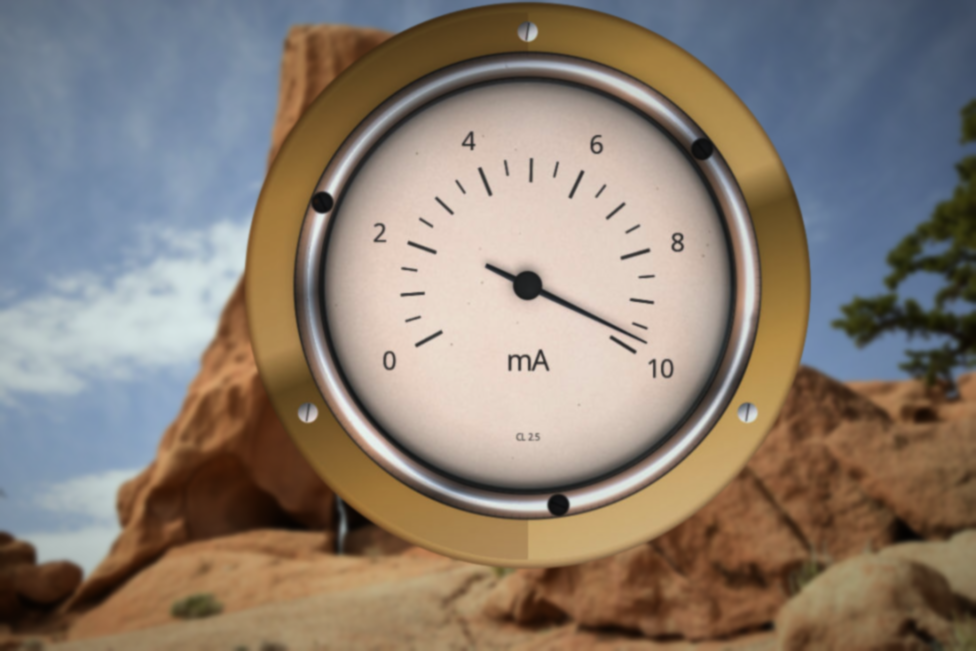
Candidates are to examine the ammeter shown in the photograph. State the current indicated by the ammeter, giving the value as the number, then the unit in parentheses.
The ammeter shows 9.75 (mA)
